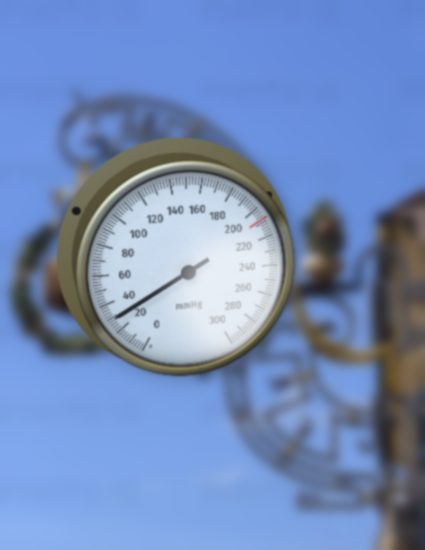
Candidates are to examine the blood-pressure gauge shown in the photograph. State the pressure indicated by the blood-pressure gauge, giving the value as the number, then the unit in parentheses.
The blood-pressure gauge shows 30 (mmHg)
